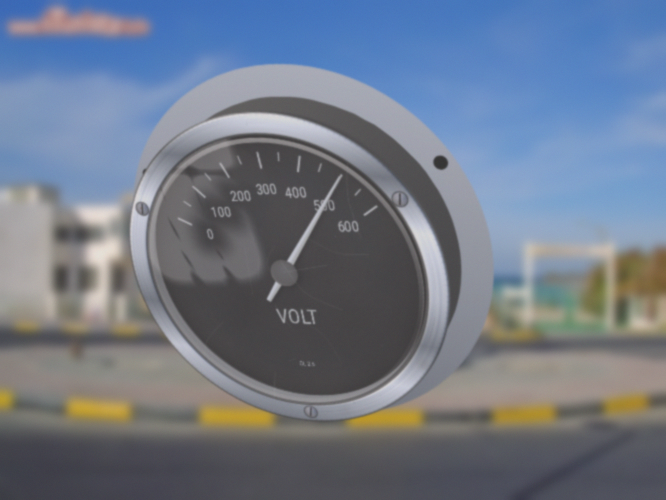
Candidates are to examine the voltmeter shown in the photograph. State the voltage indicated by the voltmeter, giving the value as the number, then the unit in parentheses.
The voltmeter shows 500 (V)
